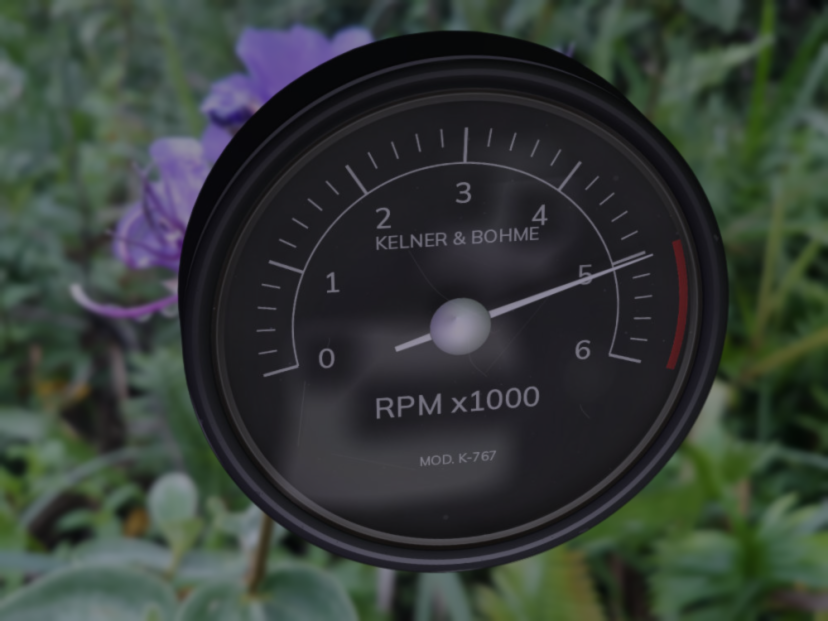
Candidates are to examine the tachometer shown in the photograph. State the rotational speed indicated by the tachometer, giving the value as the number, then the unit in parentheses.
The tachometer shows 5000 (rpm)
